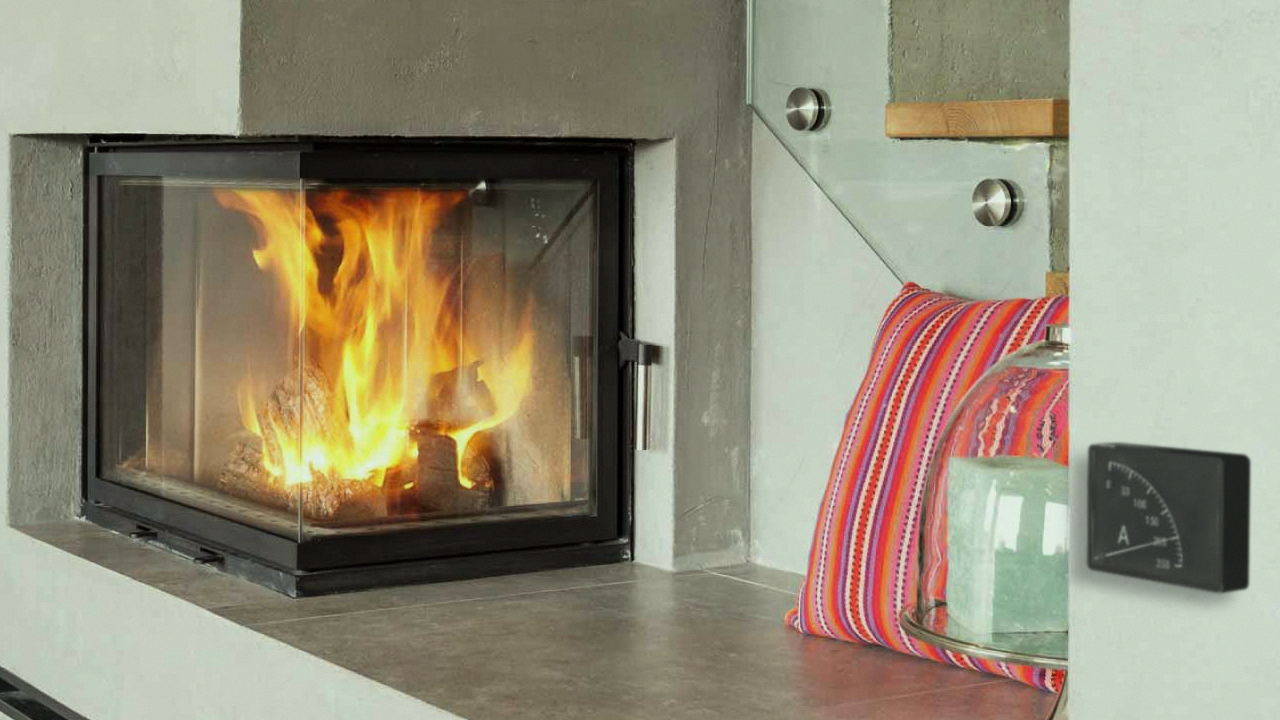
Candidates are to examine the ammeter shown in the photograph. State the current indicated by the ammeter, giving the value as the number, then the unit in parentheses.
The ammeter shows 200 (A)
